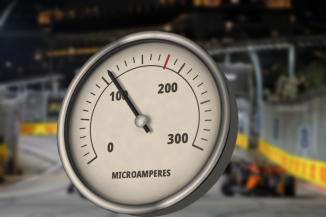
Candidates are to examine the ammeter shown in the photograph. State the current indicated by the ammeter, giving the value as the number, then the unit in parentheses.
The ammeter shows 110 (µA)
